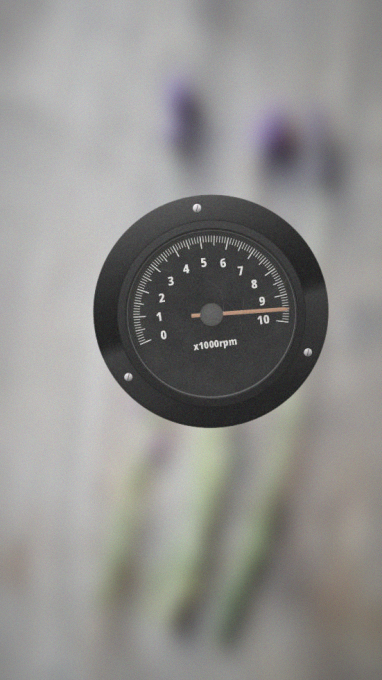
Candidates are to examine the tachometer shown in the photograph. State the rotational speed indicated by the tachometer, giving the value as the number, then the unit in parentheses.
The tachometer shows 9500 (rpm)
